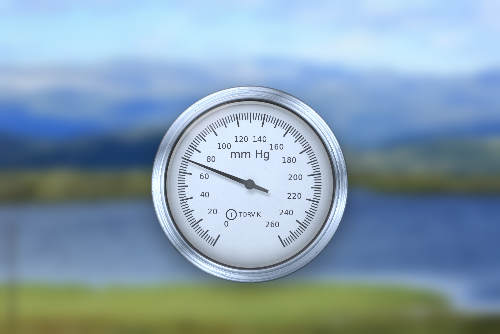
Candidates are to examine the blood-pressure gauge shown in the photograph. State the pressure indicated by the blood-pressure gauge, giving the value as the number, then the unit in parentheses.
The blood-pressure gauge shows 70 (mmHg)
